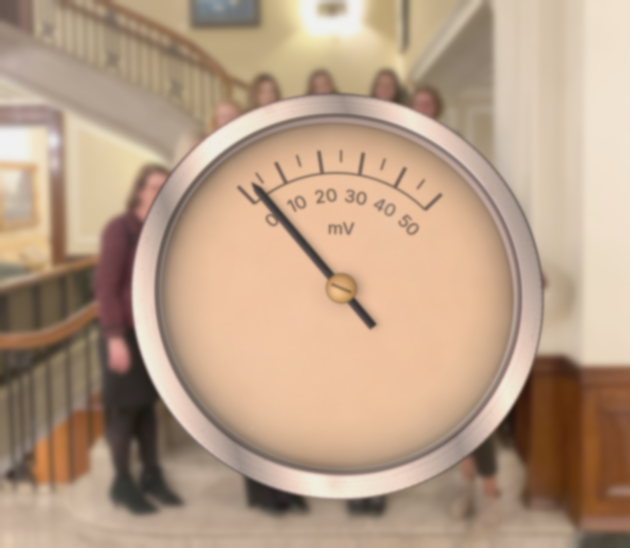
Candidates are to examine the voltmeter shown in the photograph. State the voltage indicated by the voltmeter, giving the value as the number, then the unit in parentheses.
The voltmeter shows 2.5 (mV)
